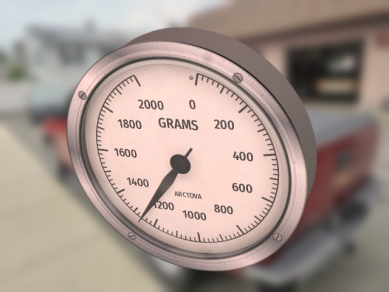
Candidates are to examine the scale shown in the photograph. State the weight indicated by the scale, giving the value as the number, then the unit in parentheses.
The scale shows 1260 (g)
